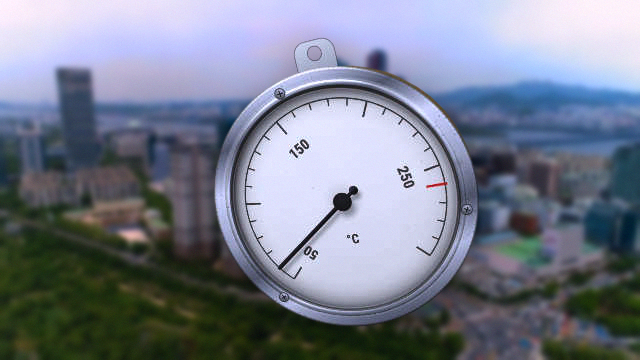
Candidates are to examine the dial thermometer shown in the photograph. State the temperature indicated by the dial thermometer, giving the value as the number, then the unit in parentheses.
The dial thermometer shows 60 (°C)
